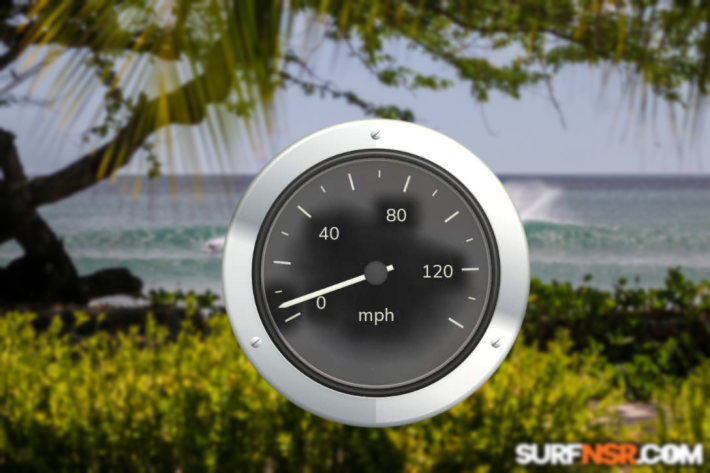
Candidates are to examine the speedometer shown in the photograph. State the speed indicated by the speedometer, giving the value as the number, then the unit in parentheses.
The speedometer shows 5 (mph)
